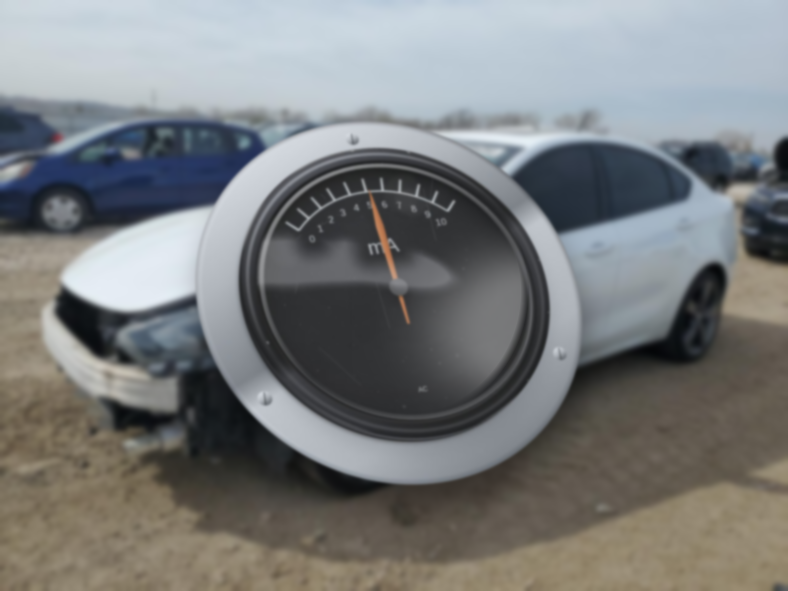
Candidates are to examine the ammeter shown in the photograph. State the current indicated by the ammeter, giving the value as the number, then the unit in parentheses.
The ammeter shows 5 (mA)
